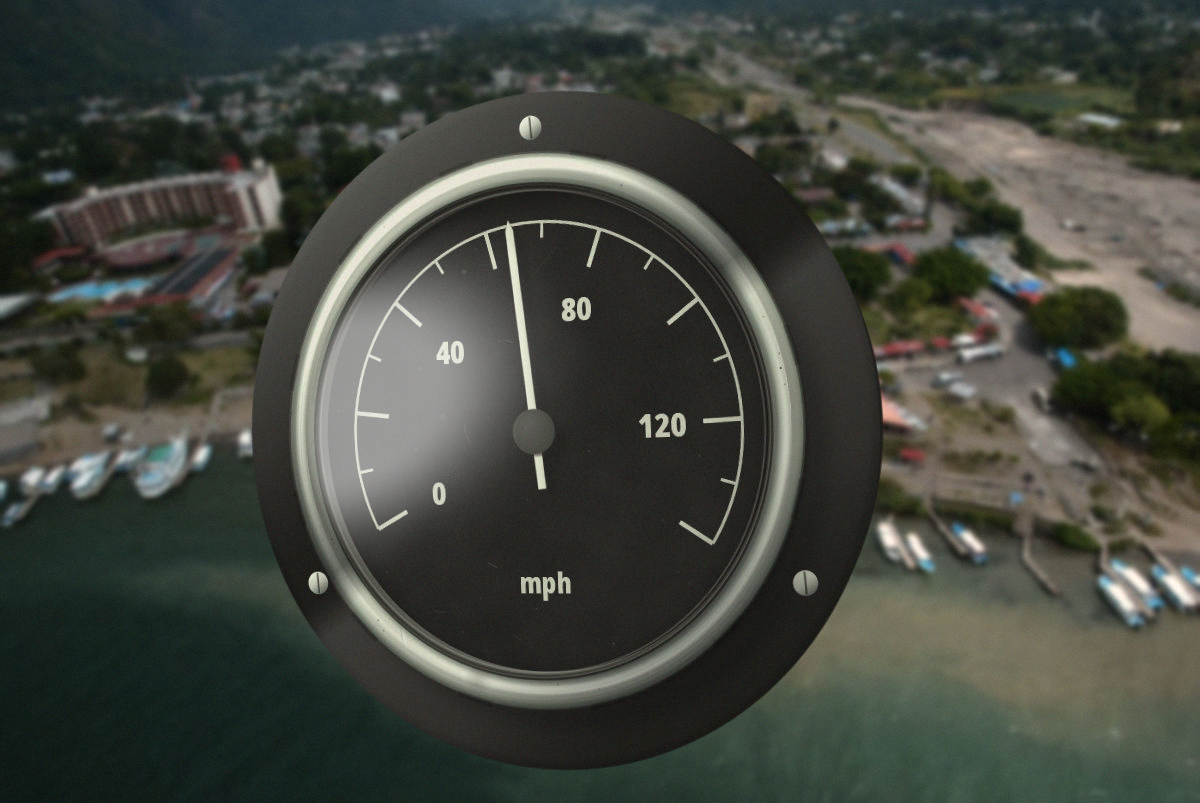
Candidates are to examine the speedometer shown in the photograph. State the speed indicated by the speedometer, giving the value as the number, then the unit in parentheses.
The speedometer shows 65 (mph)
